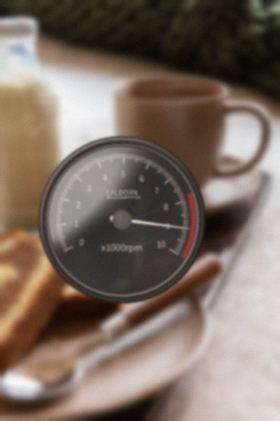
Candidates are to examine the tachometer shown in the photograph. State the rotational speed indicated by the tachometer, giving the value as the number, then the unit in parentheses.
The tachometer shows 9000 (rpm)
